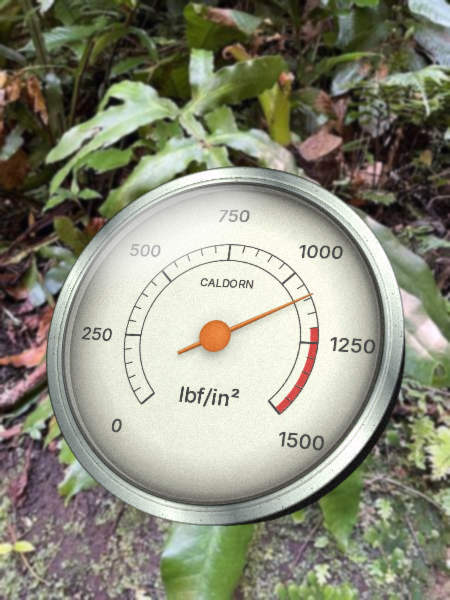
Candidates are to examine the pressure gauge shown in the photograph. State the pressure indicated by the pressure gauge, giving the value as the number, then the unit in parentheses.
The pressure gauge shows 1100 (psi)
